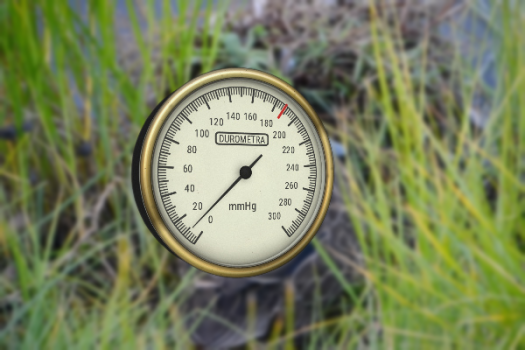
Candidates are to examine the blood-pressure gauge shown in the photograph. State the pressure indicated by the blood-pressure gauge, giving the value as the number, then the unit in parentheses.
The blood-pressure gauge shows 10 (mmHg)
